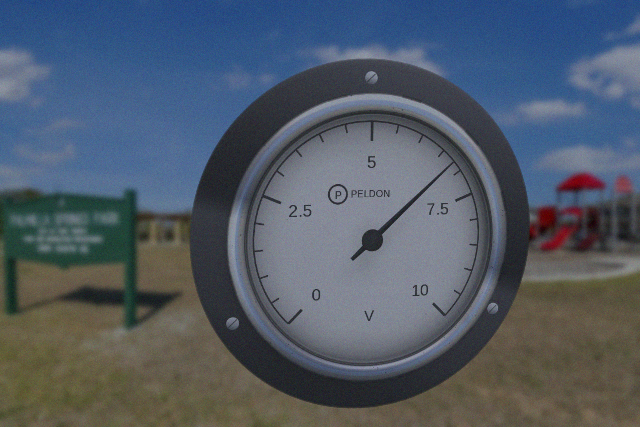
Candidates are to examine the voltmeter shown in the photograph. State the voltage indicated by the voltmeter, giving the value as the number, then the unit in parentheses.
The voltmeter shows 6.75 (V)
